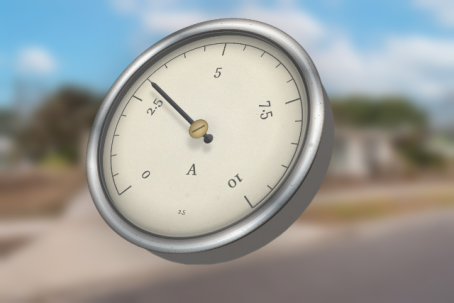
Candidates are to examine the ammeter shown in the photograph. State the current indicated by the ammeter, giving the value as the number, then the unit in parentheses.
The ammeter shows 3 (A)
